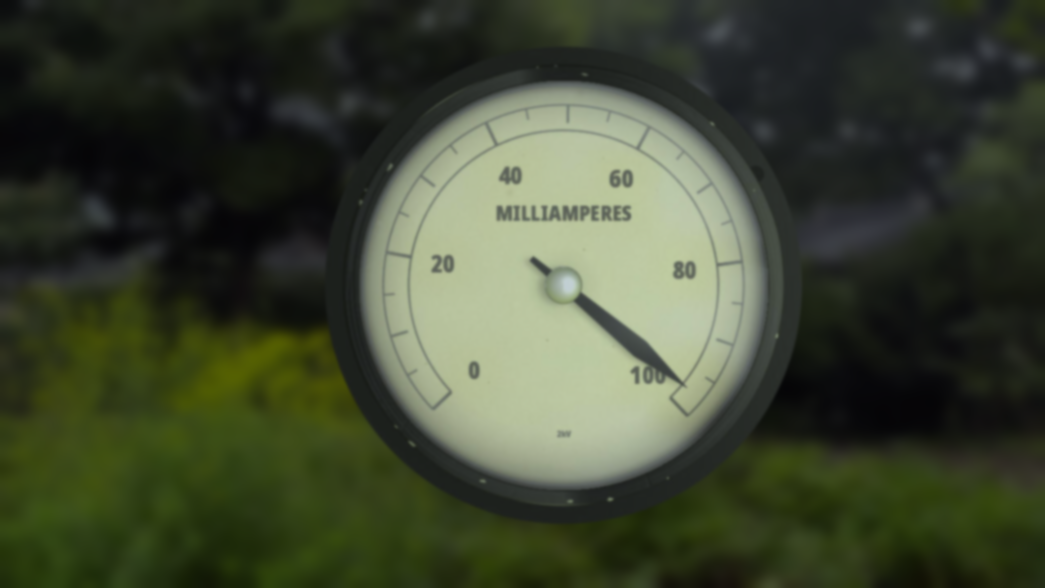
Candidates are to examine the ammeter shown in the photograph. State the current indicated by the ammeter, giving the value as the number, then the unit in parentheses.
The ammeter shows 97.5 (mA)
